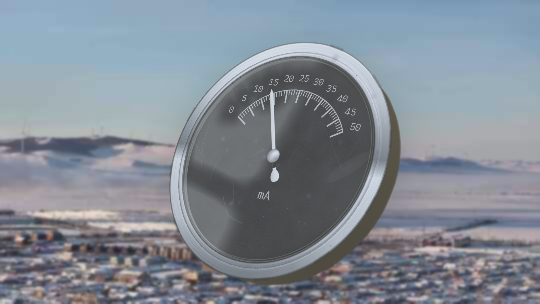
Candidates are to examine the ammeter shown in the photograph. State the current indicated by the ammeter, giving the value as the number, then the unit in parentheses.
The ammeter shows 15 (mA)
